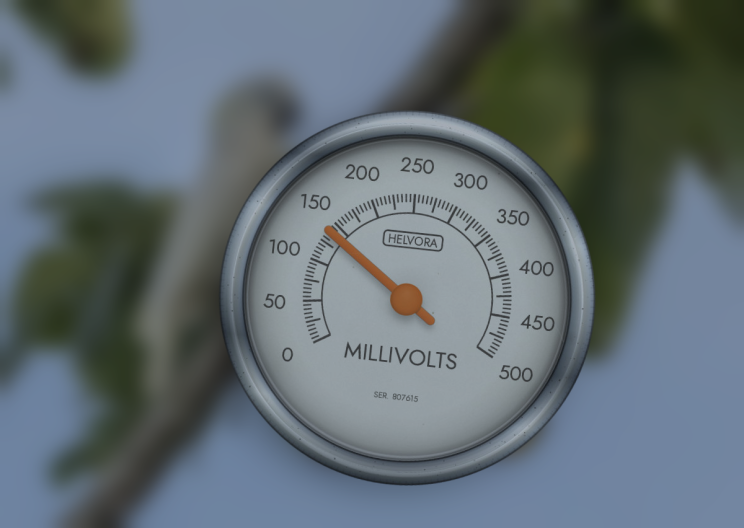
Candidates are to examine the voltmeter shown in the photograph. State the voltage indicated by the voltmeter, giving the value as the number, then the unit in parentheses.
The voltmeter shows 140 (mV)
